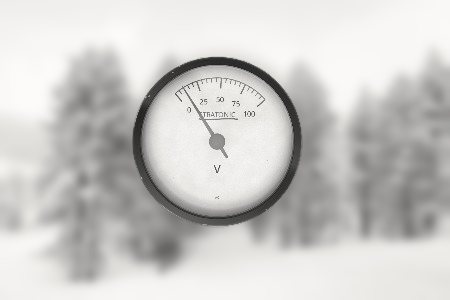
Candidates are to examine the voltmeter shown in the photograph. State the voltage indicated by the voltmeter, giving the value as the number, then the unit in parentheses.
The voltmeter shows 10 (V)
